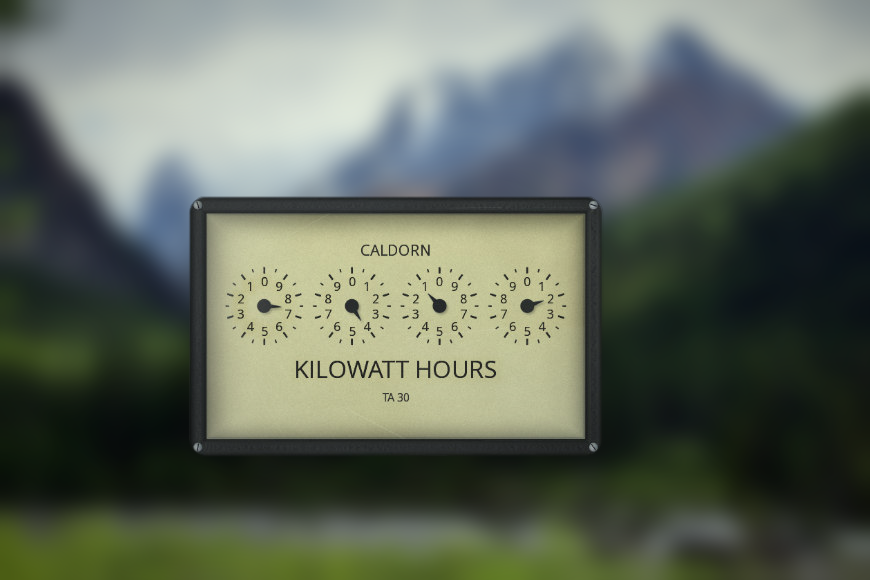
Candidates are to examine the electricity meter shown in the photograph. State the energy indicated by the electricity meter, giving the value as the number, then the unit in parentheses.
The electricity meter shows 7412 (kWh)
